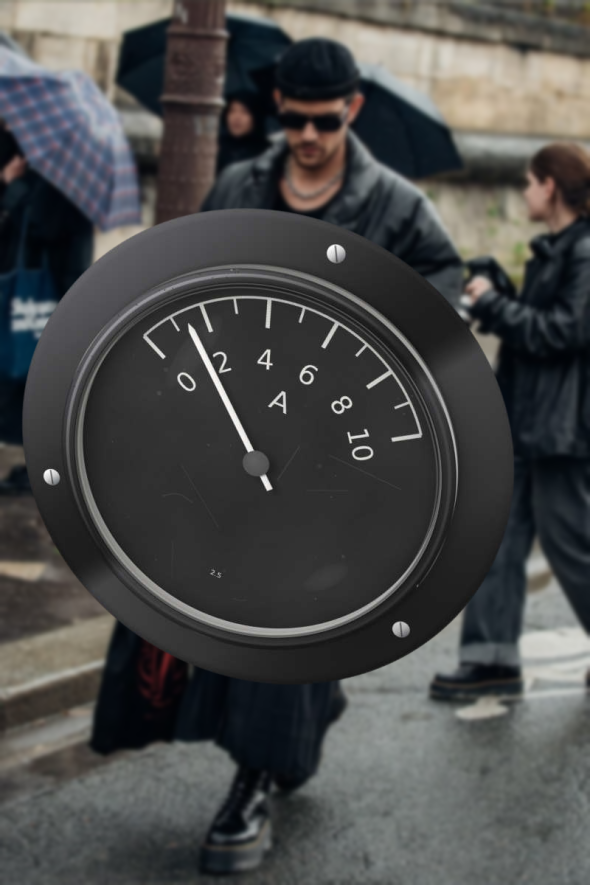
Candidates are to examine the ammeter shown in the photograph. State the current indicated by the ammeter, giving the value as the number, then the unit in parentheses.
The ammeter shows 1.5 (A)
